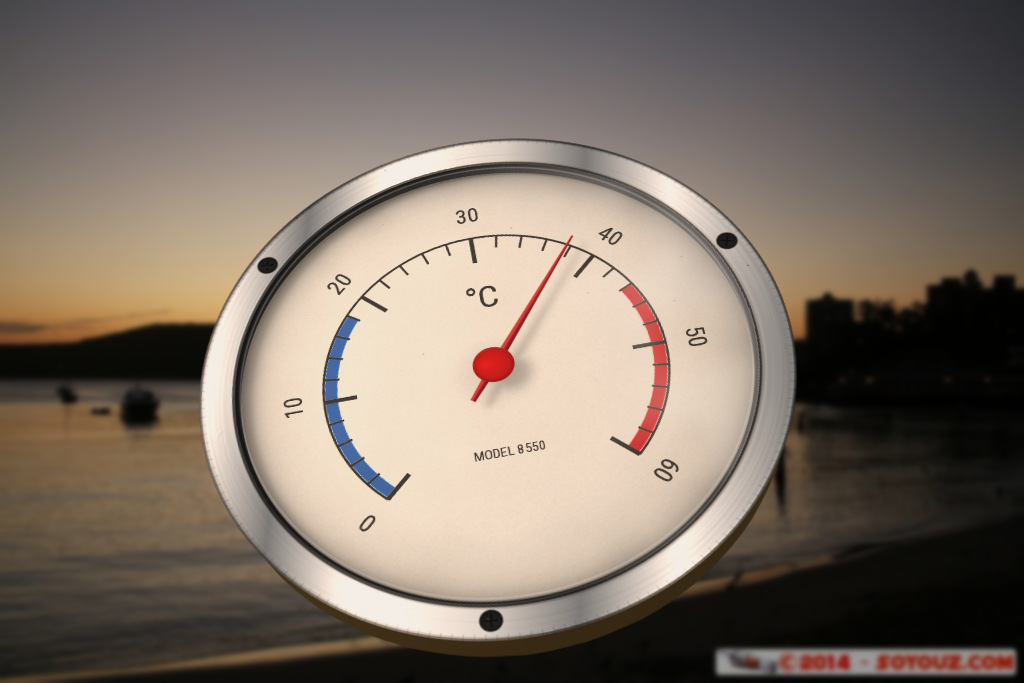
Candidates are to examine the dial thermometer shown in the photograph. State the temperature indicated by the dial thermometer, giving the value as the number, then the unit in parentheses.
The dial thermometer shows 38 (°C)
